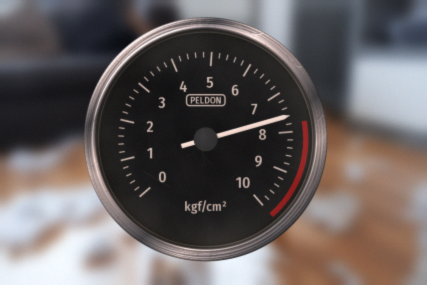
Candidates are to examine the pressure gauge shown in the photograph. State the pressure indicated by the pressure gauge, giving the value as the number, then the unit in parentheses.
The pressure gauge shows 7.6 (kg/cm²)
